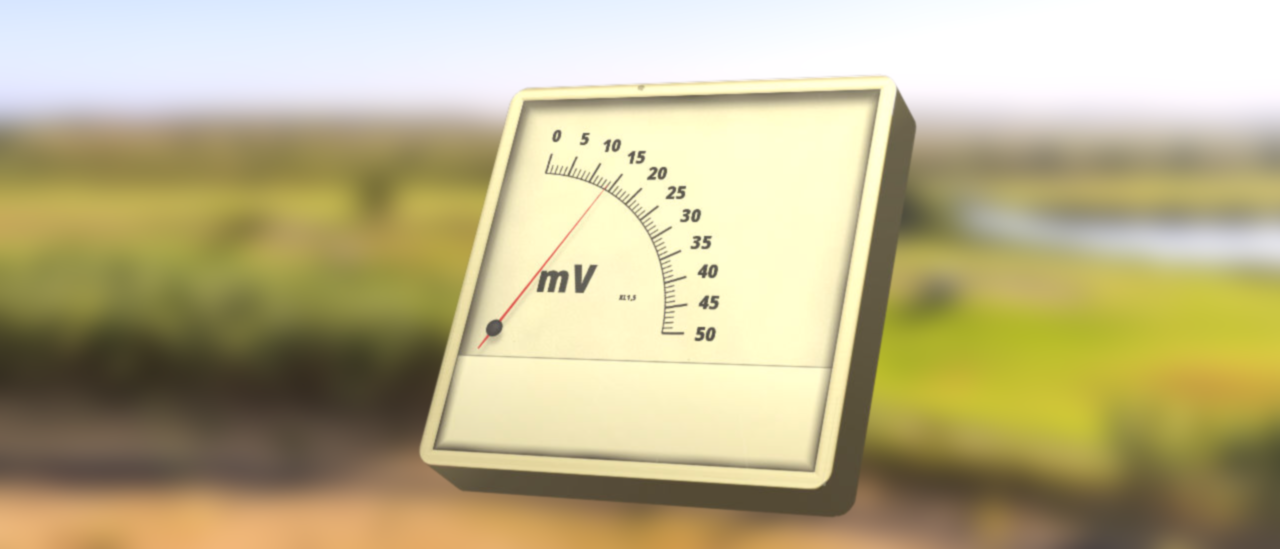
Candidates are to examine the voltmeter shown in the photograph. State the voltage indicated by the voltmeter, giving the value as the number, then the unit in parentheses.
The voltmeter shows 15 (mV)
